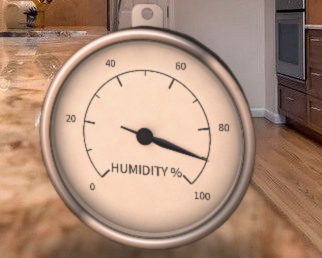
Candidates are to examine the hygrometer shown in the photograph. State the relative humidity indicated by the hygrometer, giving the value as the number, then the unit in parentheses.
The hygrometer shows 90 (%)
